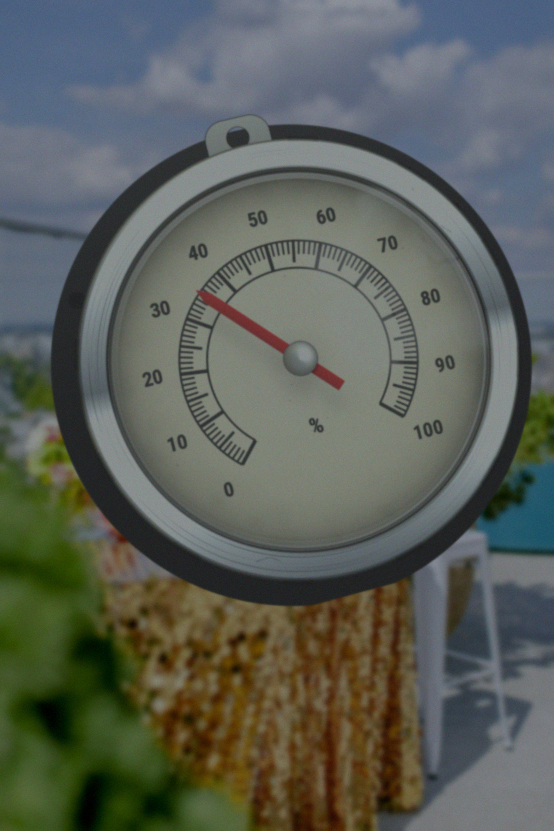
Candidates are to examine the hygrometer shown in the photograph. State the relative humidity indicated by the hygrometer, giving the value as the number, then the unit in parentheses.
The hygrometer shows 35 (%)
